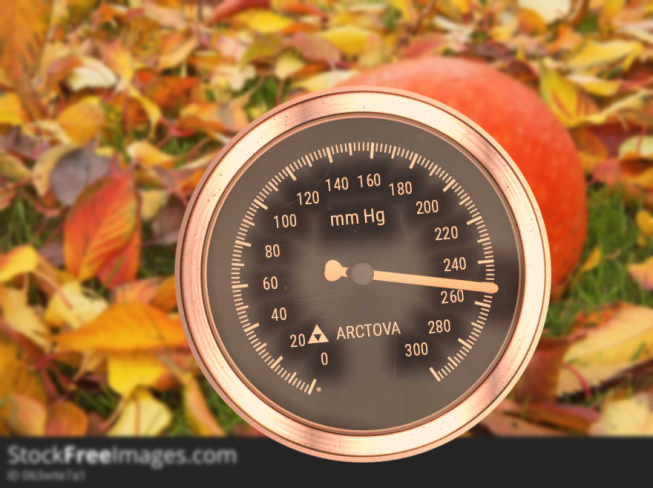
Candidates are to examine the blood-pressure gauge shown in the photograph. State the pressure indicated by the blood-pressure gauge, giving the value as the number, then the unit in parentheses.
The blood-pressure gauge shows 252 (mmHg)
